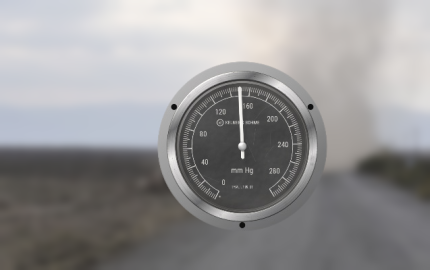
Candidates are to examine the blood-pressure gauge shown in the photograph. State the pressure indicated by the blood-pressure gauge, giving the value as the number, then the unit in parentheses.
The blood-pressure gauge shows 150 (mmHg)
